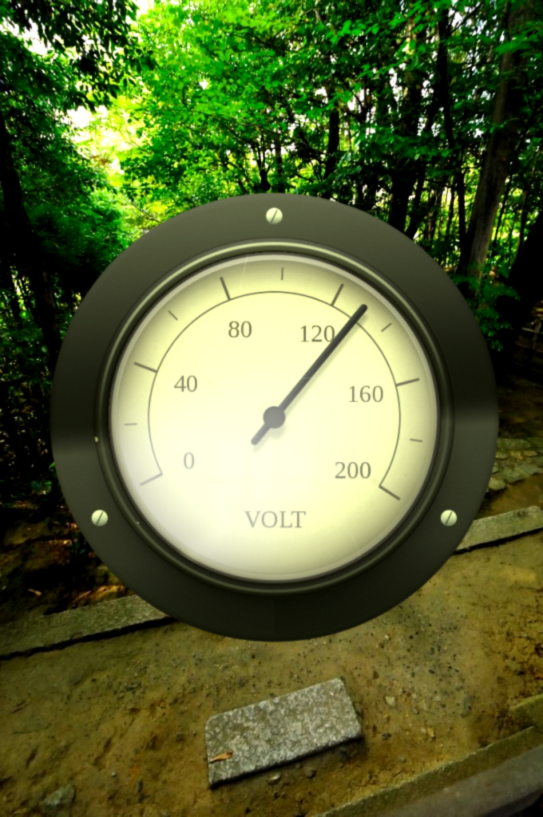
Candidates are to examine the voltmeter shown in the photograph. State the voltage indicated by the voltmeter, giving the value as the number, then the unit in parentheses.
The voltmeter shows 130 (V)
